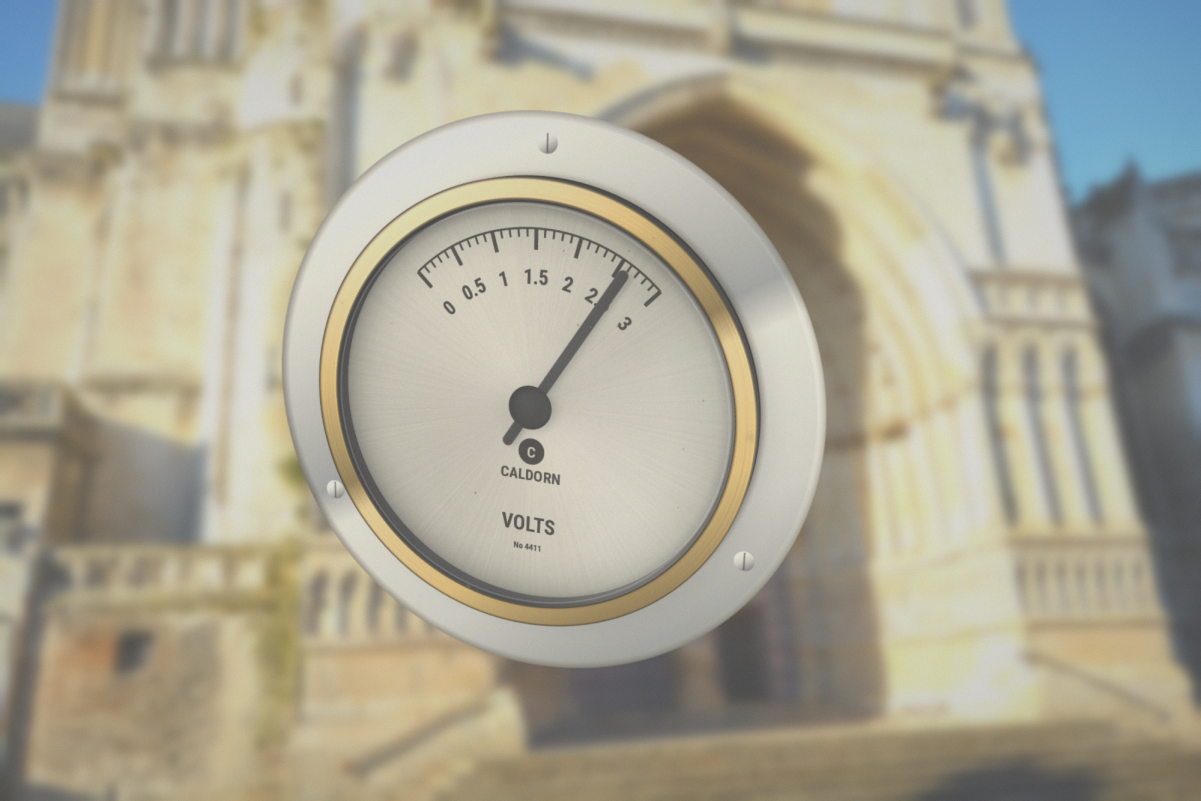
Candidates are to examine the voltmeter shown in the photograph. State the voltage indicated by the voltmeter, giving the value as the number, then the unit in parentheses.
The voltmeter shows 2.6 (V)
